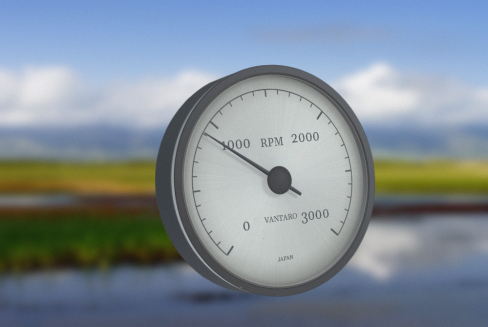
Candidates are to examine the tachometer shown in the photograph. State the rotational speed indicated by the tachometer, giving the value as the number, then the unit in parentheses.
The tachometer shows 900 (rpm)
